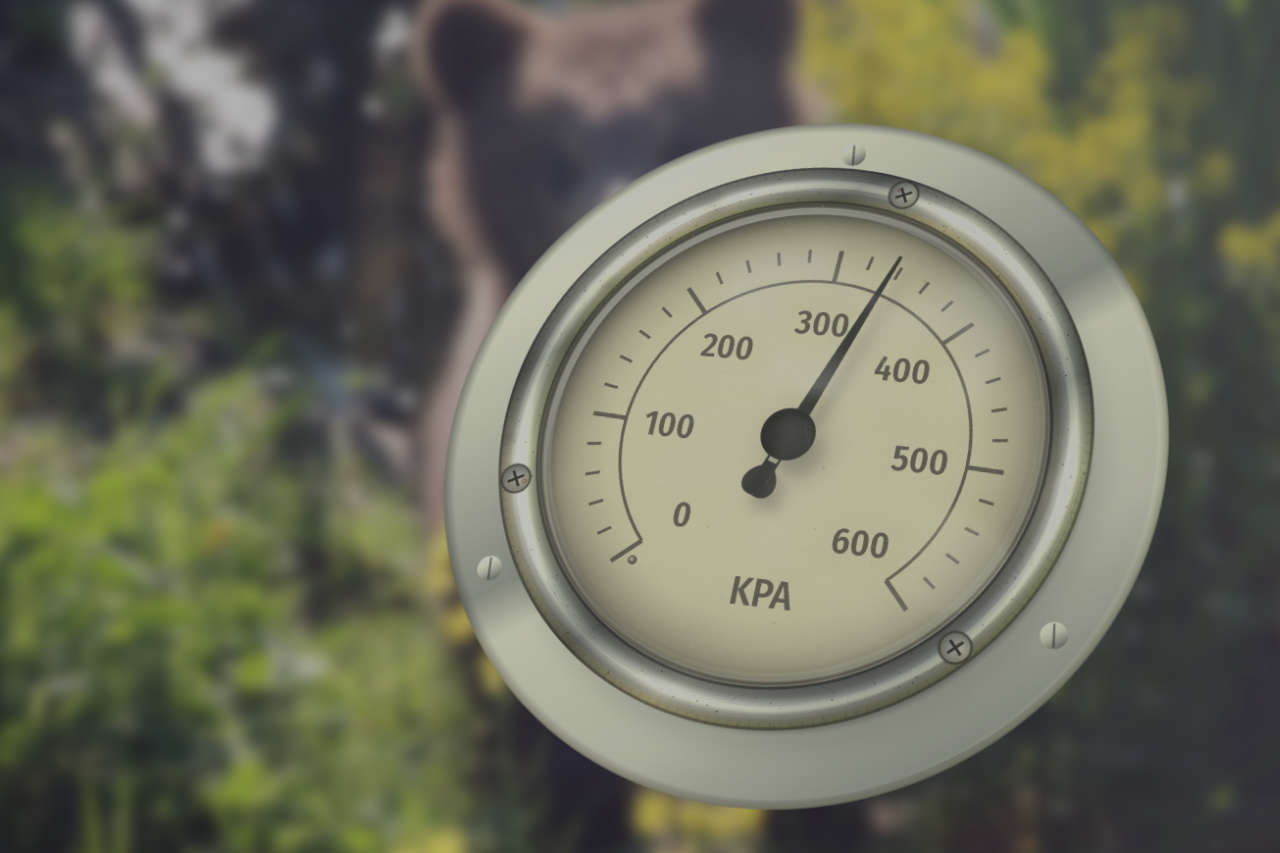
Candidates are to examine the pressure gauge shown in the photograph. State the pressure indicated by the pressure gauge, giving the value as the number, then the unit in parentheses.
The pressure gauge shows 340 (kPa)
